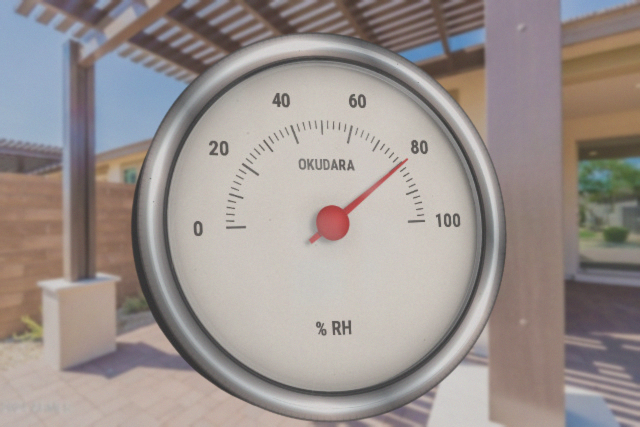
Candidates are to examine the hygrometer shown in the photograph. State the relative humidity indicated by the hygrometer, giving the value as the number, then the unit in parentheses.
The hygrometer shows 80 (%)
